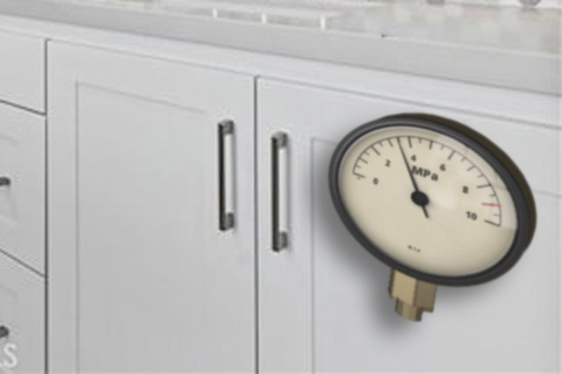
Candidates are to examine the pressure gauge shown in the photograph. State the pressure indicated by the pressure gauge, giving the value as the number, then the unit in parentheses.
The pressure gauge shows 3.5 (MPa)
